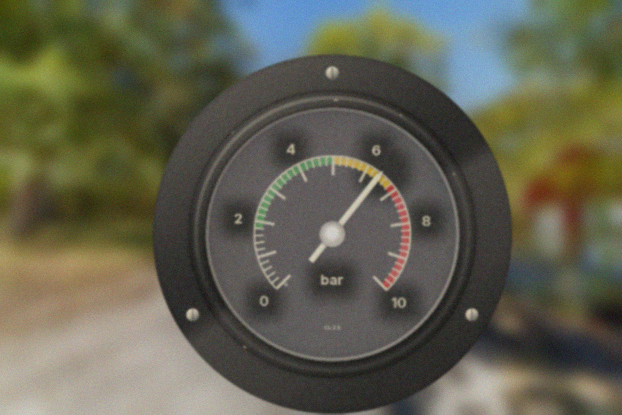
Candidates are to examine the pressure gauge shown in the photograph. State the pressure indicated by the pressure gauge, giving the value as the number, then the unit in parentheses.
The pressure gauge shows 6.4 (bar)
